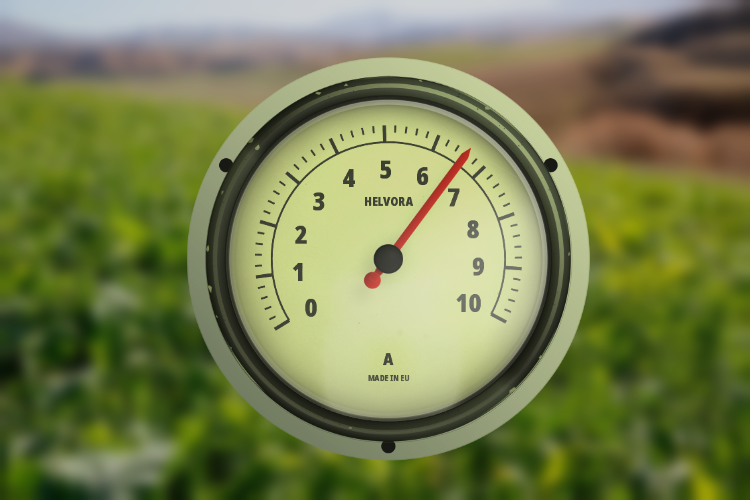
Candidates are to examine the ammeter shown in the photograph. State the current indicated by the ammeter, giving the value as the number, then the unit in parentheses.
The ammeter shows 6.6 (A)
